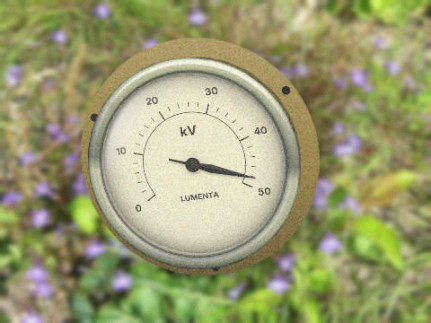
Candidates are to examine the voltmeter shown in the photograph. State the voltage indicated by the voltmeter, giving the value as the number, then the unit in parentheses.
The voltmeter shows 48 (kV)
